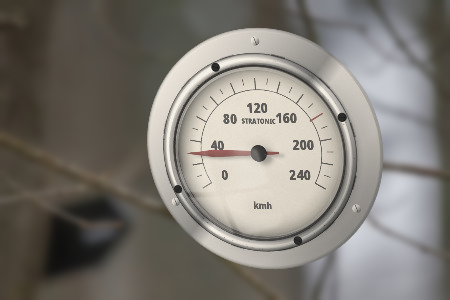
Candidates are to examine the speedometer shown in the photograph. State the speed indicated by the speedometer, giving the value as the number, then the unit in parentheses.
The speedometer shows 30 (km/h)
